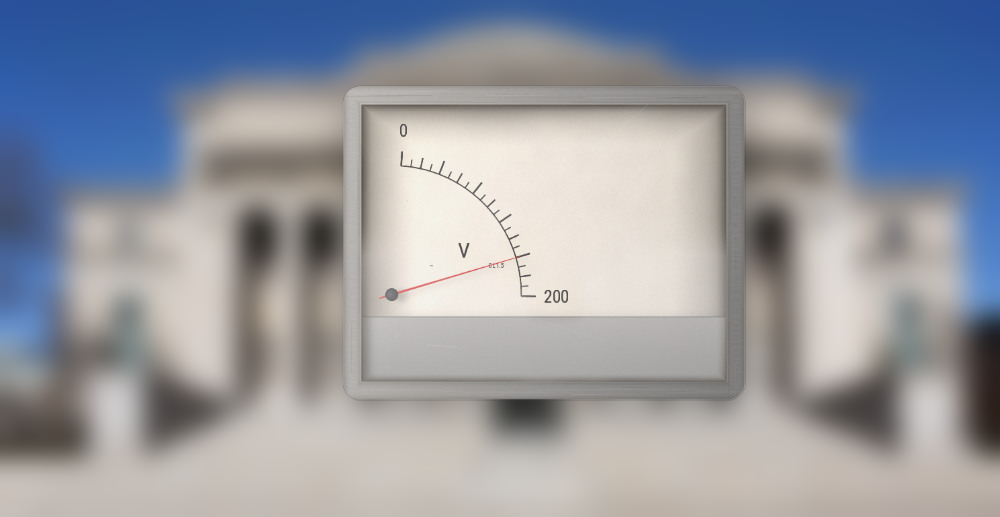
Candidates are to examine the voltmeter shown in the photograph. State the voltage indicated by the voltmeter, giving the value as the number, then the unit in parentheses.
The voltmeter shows 160 (V)
